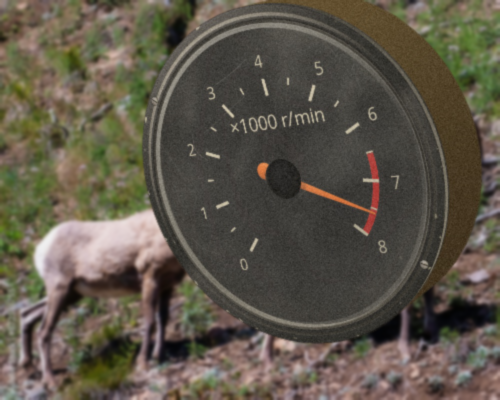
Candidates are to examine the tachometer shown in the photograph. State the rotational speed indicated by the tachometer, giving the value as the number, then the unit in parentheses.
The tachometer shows 7500 (rpm)
